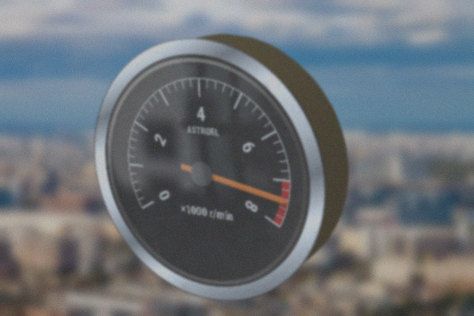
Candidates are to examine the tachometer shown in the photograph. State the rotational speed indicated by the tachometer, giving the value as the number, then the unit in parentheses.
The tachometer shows 7400 (rpm)
